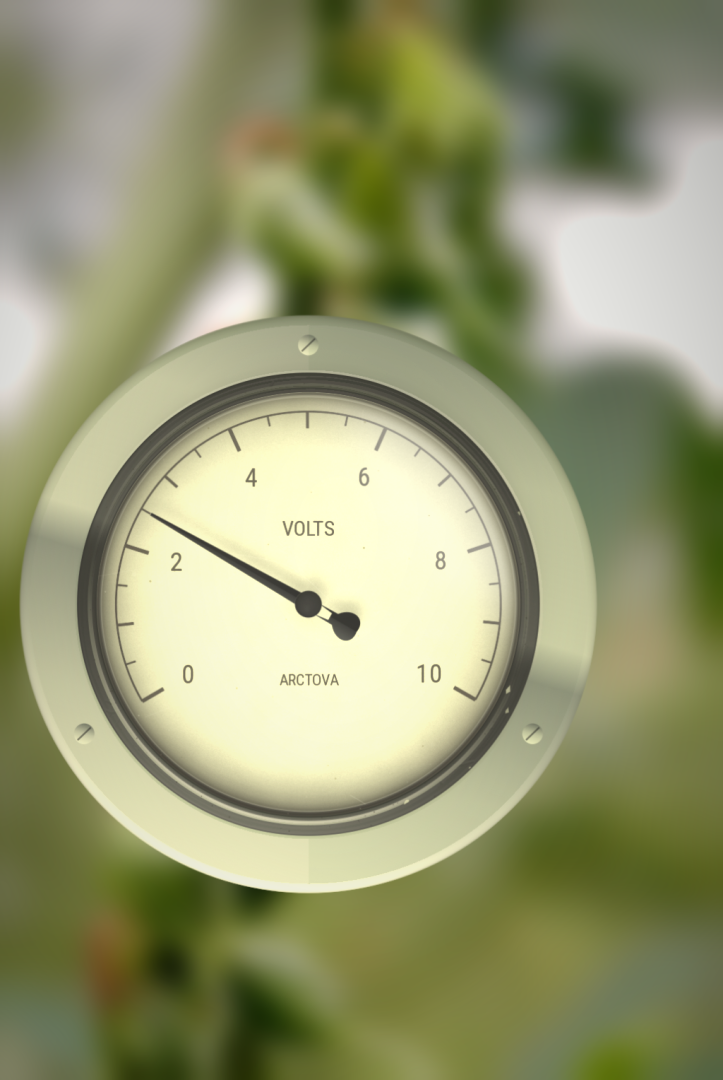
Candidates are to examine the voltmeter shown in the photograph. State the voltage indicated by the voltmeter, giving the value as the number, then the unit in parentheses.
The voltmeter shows 2.5 (V)
